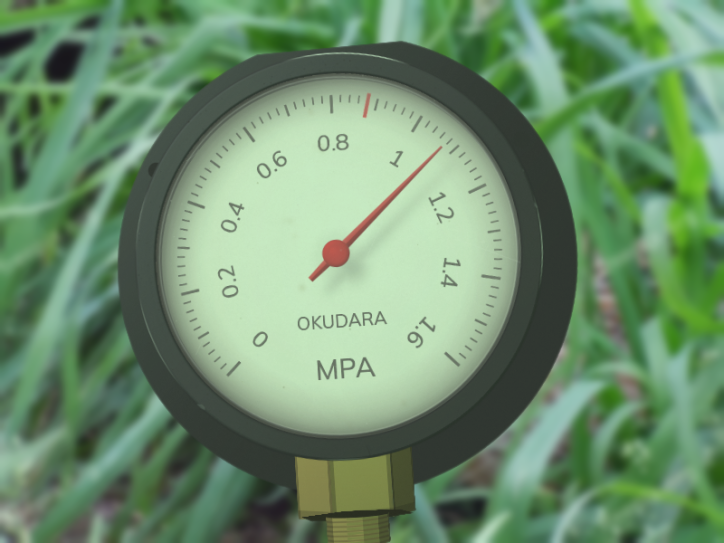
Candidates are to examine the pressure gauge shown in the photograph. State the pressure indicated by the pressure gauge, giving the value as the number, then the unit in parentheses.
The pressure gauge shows 1.08 (MPa)
